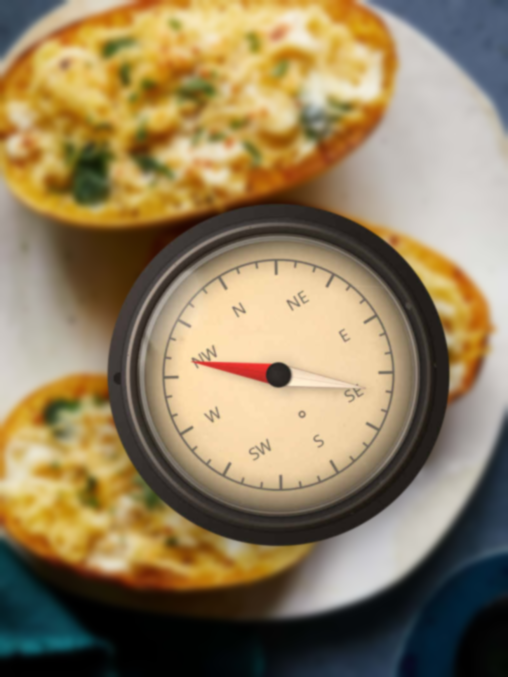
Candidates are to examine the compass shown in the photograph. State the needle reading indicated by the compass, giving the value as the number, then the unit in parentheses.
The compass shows 310 (°)
